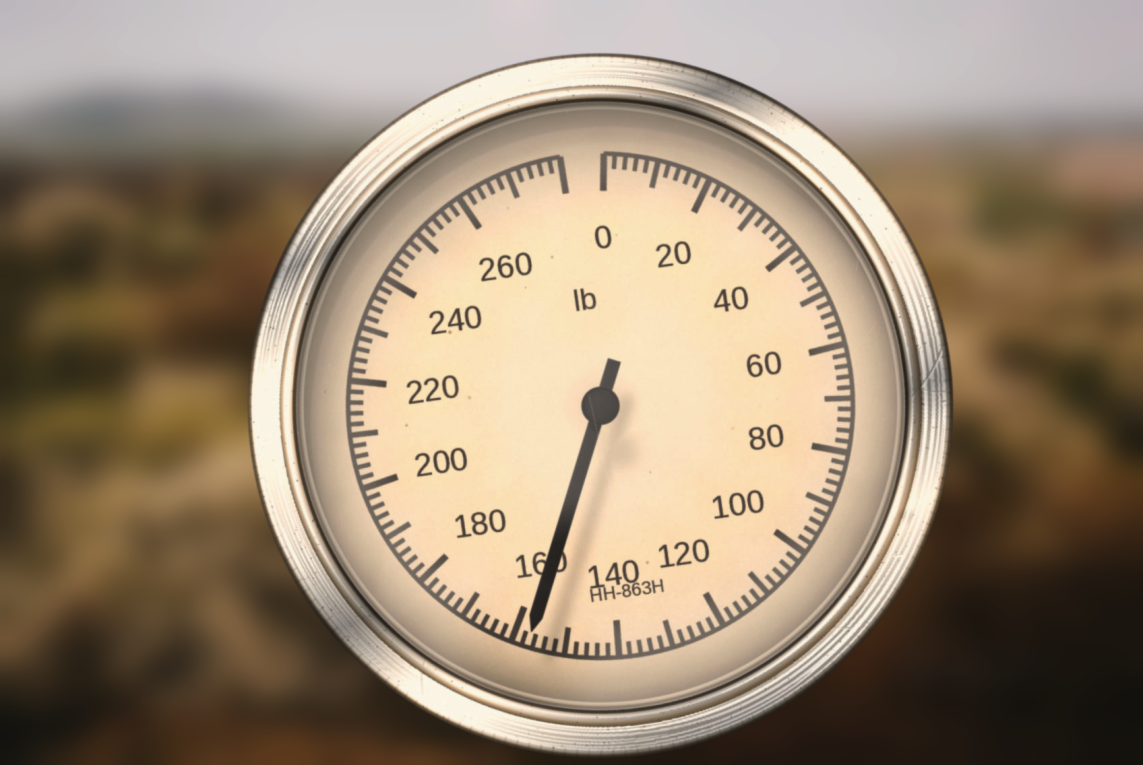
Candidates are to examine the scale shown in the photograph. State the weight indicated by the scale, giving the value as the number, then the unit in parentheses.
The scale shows 157 (lb)
